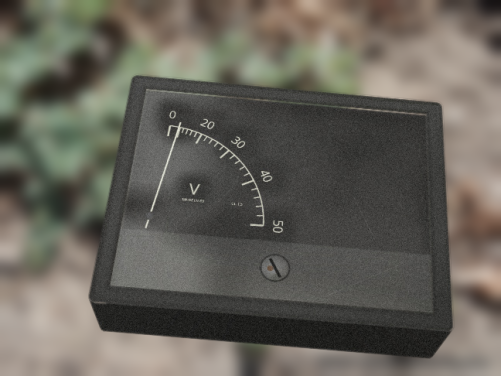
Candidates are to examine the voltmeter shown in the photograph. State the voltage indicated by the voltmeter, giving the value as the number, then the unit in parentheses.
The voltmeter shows 10 (V)
